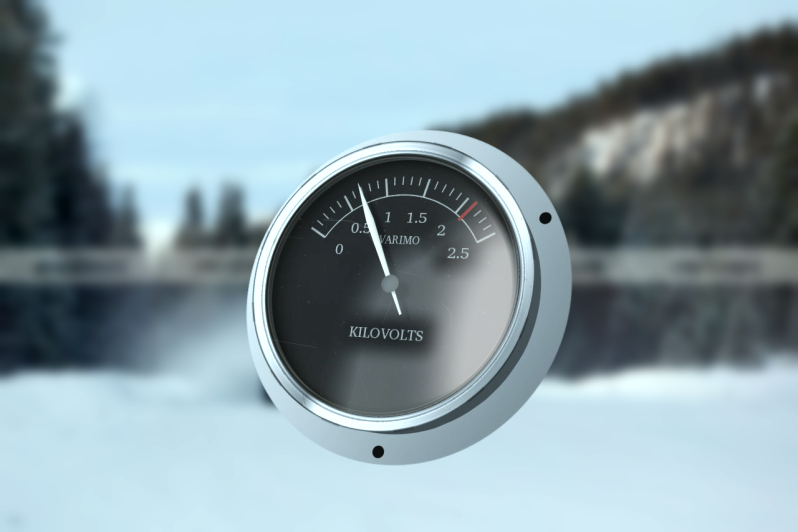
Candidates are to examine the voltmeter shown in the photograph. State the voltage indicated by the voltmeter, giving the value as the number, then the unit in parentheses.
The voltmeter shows 0.7 (kV)
